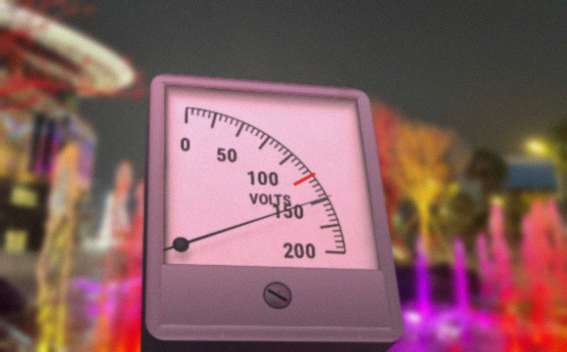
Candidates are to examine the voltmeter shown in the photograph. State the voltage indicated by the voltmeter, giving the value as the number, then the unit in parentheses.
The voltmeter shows 150 (V)
